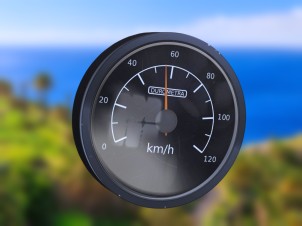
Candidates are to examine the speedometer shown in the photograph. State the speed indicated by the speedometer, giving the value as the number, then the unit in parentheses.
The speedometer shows 55 (km/h)
